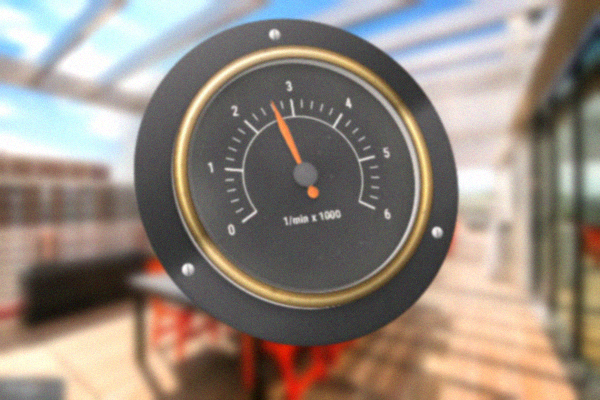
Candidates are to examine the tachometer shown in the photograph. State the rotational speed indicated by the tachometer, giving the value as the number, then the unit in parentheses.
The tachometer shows 2600 (rpm)
